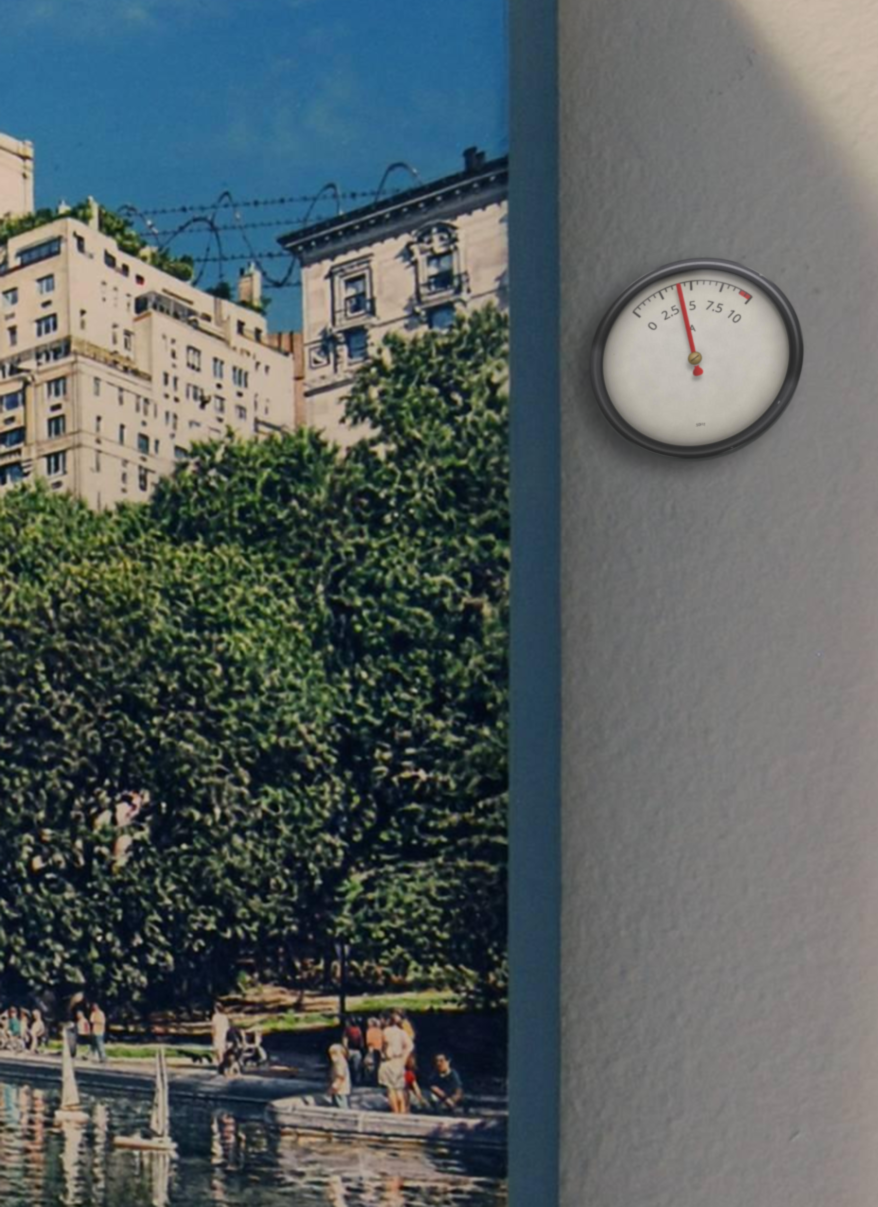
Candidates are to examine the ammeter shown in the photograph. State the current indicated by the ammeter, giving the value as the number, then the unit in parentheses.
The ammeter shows 4 (A)
